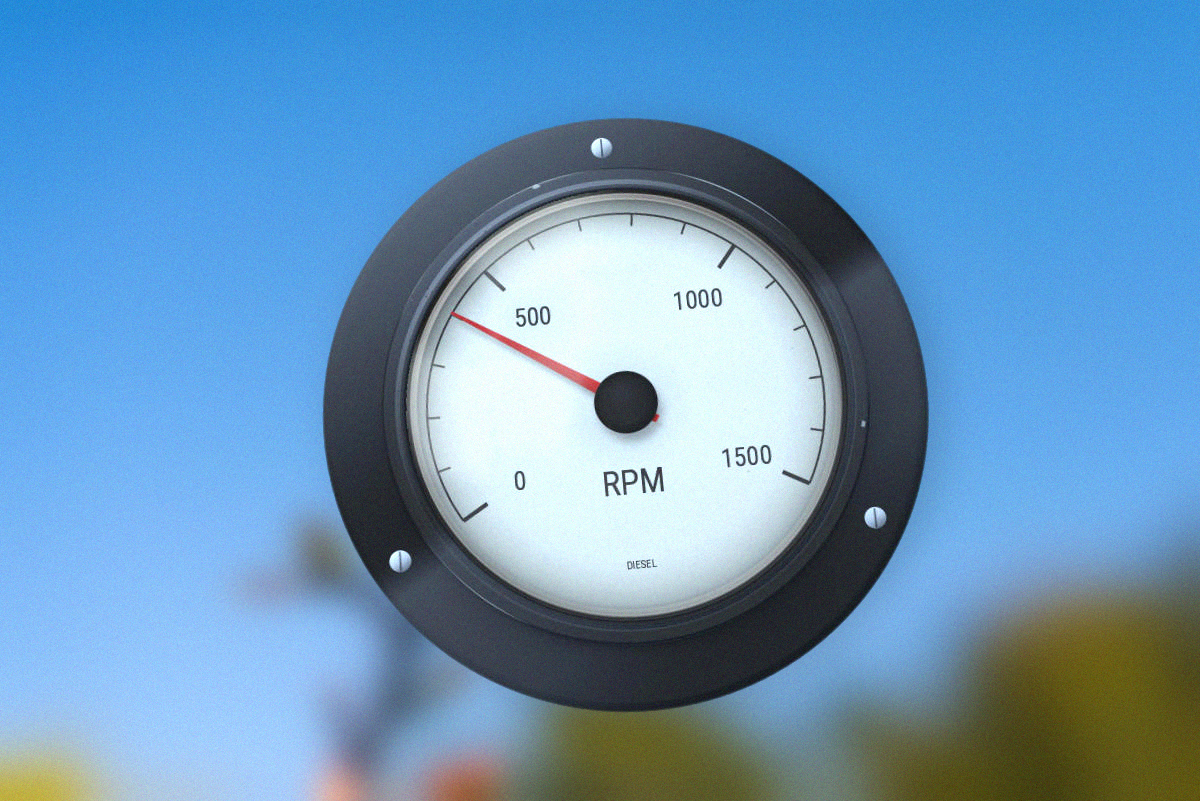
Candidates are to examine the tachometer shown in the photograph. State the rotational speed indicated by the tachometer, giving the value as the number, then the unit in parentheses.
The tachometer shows 400 (rpm)
